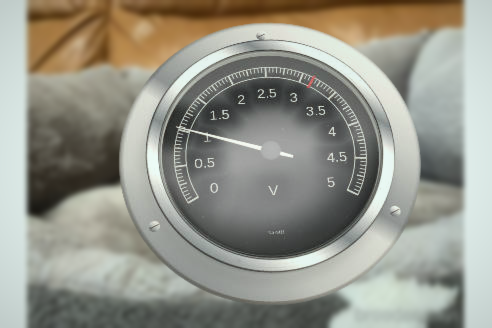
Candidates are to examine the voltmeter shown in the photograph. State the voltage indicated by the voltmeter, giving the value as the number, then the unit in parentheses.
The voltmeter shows 1 (V)
